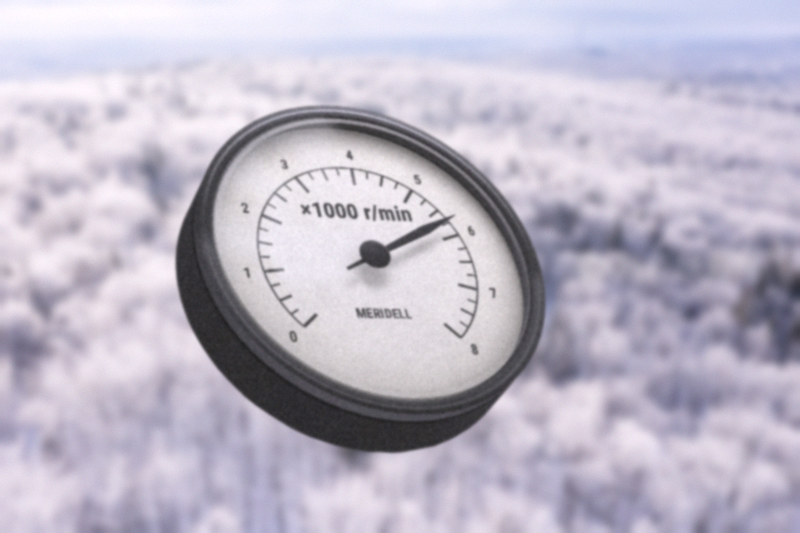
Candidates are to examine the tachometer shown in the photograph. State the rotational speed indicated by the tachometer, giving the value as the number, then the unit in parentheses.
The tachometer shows 5750 (rpm)
